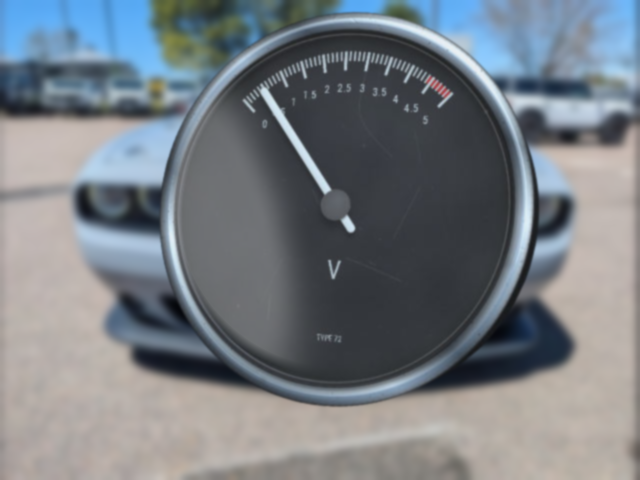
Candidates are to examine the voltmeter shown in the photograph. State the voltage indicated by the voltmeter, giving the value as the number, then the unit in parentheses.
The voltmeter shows 0.5 (V)
